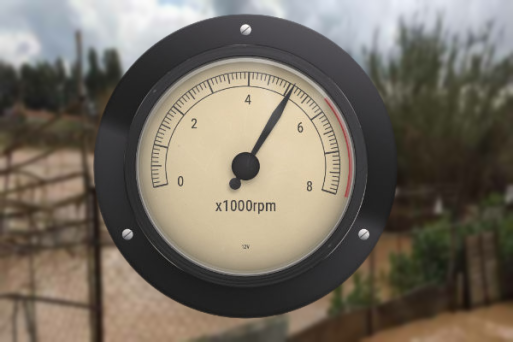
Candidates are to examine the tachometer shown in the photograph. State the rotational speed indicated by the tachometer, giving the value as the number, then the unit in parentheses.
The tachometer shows 5100 (rpm)
